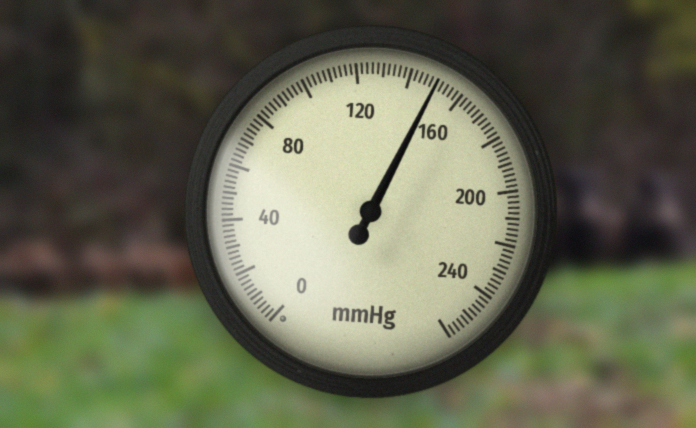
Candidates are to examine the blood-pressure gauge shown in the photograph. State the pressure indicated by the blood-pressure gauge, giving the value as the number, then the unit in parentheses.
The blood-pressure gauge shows 150 (mmHg)
